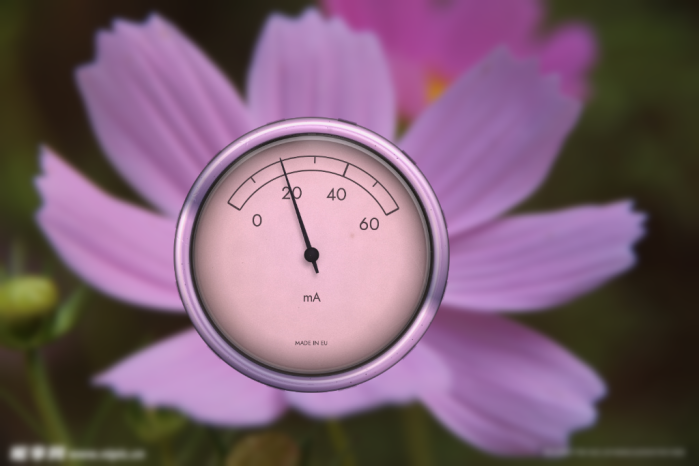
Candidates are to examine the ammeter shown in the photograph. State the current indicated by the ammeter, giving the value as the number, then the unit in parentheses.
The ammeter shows 20 (mA)
